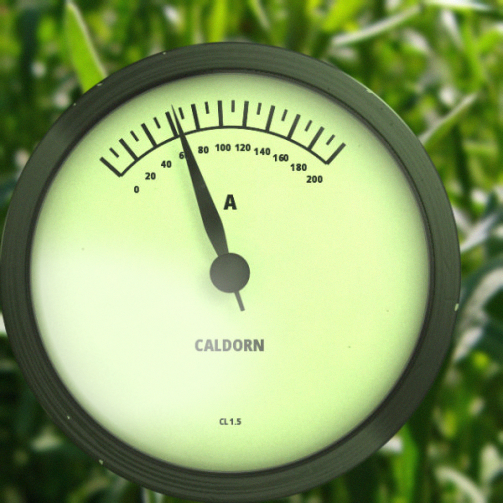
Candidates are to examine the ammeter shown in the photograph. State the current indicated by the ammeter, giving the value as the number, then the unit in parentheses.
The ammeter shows 65 (A)
